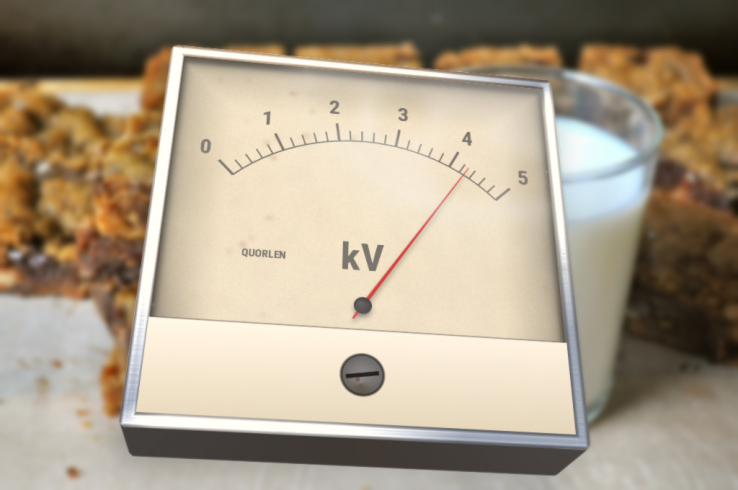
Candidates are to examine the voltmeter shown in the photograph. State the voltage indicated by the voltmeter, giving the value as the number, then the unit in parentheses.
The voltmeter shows 4.3 (kV)
